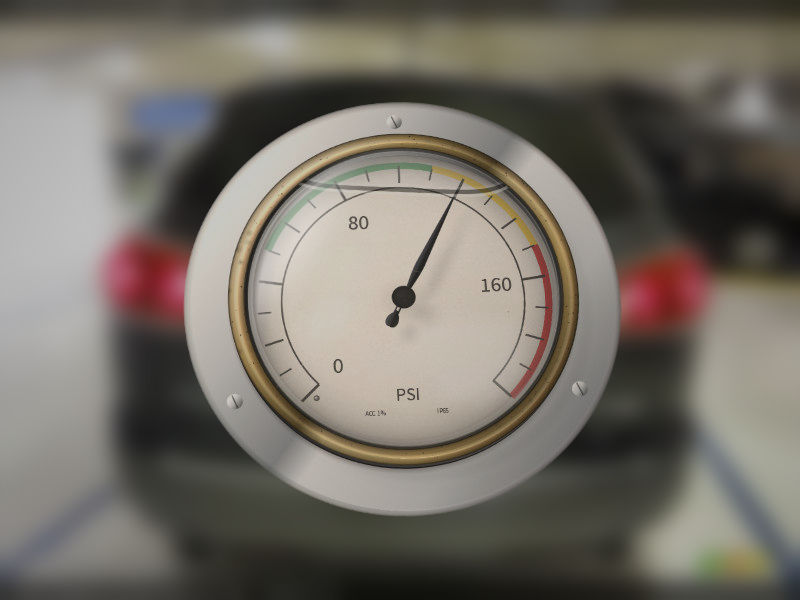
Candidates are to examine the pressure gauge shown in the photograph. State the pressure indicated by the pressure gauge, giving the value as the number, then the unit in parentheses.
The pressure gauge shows 120 (psi)
